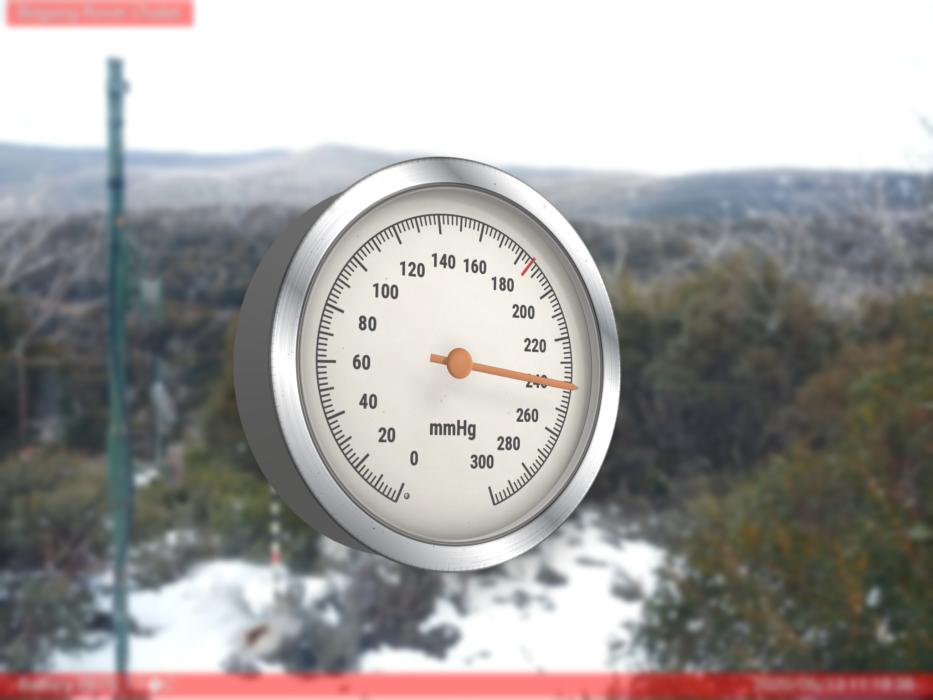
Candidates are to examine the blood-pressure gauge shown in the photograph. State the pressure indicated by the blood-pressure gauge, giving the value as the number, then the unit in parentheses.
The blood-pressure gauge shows 240 (mmHg)
